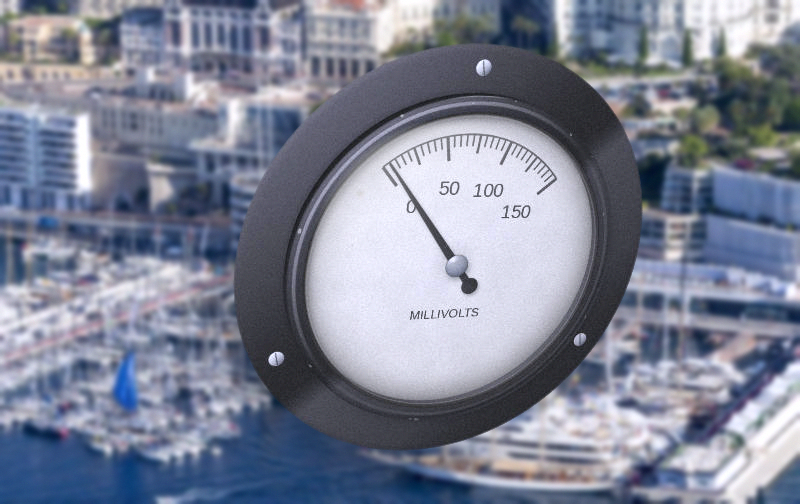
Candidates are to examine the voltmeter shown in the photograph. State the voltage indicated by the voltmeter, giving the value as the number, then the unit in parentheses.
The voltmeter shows 5 (mV)
